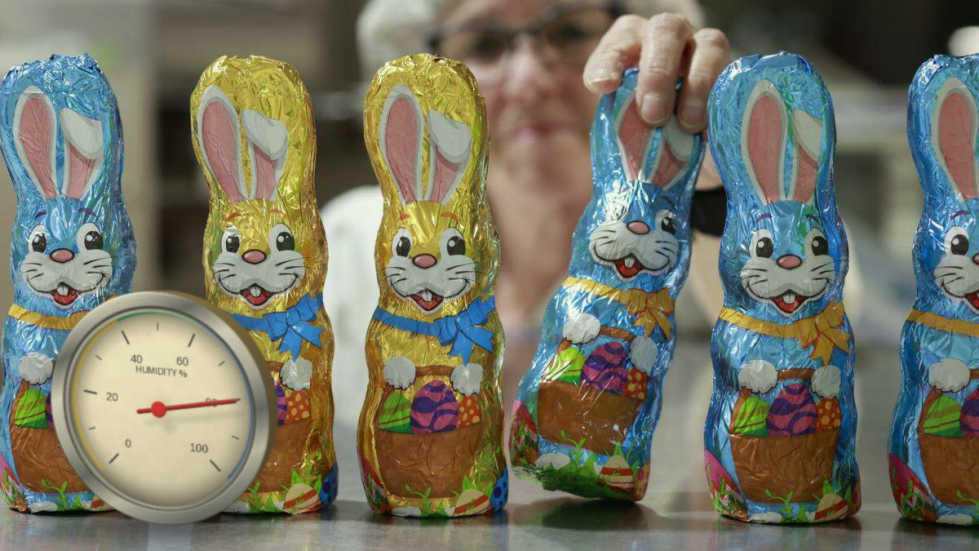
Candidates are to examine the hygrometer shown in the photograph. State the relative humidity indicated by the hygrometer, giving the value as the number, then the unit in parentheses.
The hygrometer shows 80 (%)
